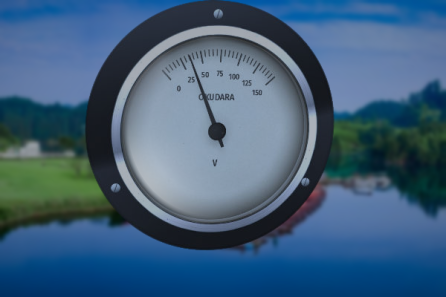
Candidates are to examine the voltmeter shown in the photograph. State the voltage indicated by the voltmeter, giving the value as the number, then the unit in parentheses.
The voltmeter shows 35 (V)
